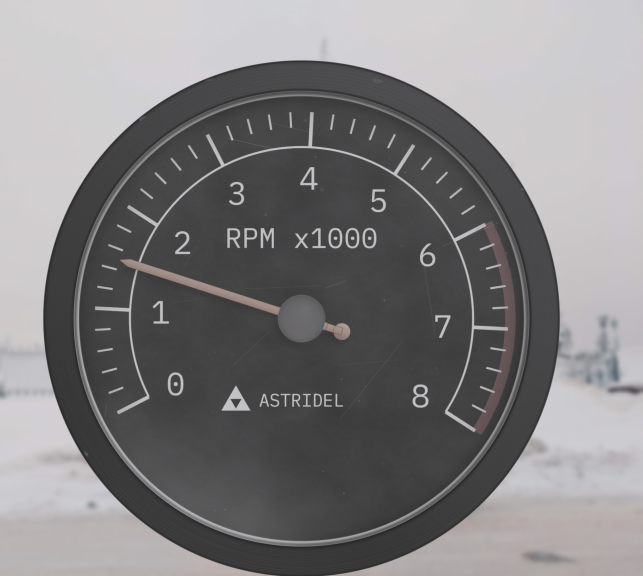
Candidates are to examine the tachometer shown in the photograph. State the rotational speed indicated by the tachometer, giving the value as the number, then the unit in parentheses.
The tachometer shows 1500 (rpm)
